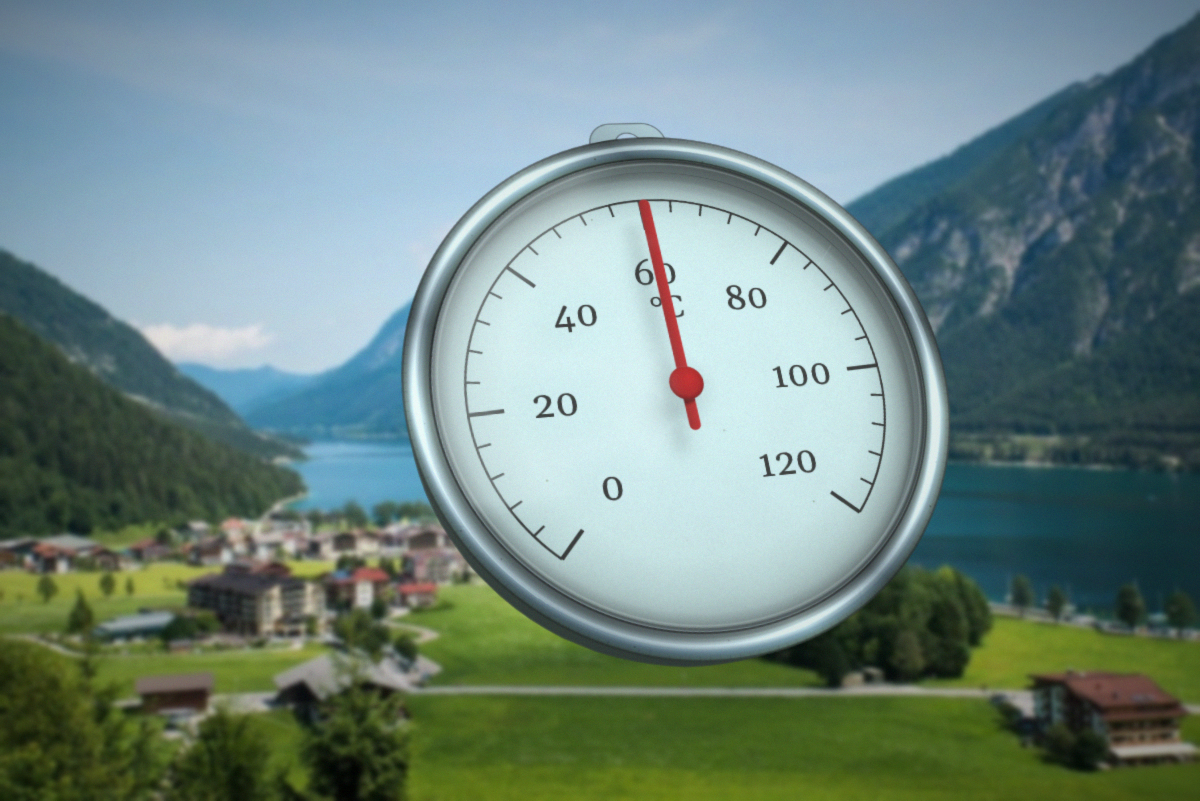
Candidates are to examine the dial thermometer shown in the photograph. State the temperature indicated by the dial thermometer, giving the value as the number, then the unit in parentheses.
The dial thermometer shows 60 (°C)
